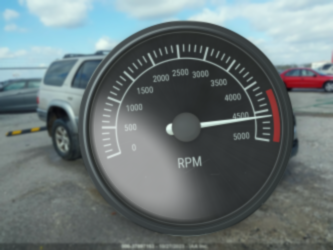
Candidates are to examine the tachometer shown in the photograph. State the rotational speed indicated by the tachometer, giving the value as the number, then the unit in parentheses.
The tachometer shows 4600 (rpm)
